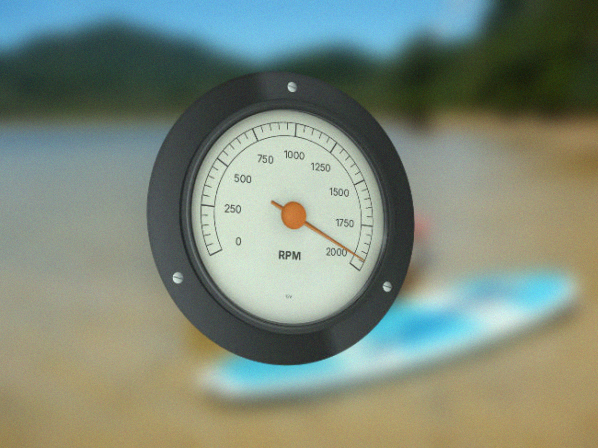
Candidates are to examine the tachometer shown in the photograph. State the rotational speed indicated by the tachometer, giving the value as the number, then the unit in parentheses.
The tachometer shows 1950 (rpm)
